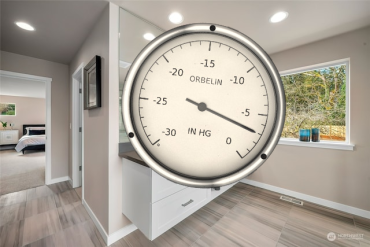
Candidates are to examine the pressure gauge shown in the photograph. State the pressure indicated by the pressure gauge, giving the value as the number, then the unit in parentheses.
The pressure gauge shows -3 (inHg)
